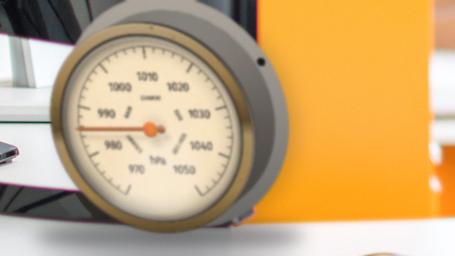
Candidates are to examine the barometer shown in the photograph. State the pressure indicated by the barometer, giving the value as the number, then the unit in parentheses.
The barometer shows 986 (hPa)
